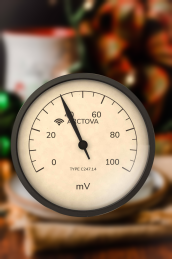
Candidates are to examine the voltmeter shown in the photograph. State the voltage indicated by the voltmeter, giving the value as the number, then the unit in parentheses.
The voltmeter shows 40 (mV)
